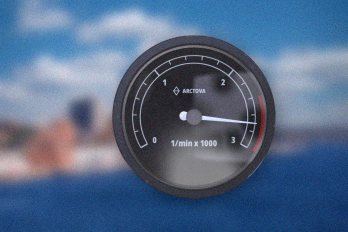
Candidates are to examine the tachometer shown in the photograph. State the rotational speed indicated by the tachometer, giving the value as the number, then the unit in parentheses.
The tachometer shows 2700 (rpm)
